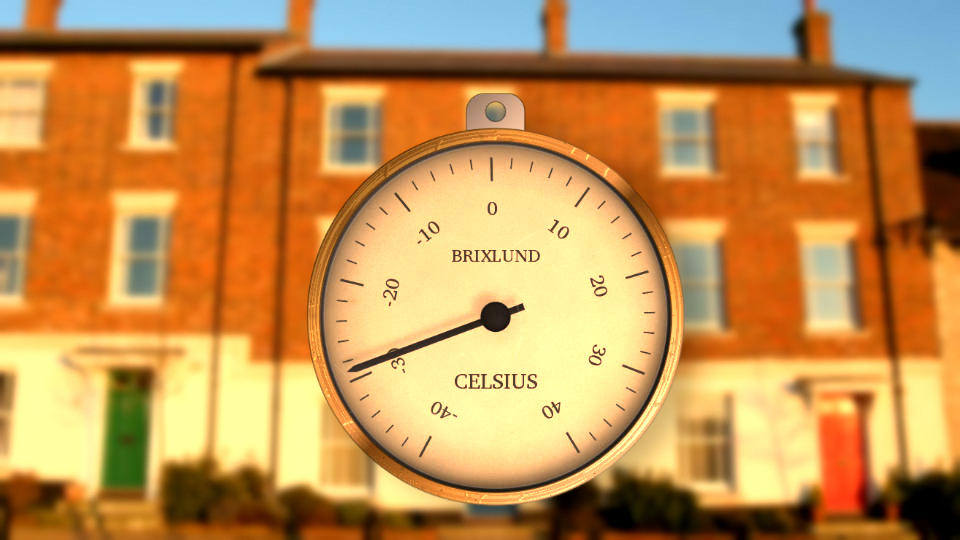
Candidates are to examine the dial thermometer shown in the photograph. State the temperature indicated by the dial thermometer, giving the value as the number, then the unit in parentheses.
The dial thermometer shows -29 (°C)
